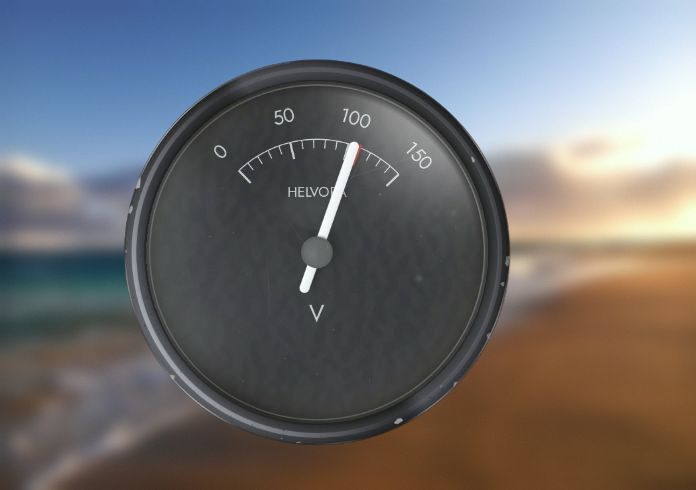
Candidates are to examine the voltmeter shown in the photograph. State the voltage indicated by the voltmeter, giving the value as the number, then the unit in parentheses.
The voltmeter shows 105 (V)
